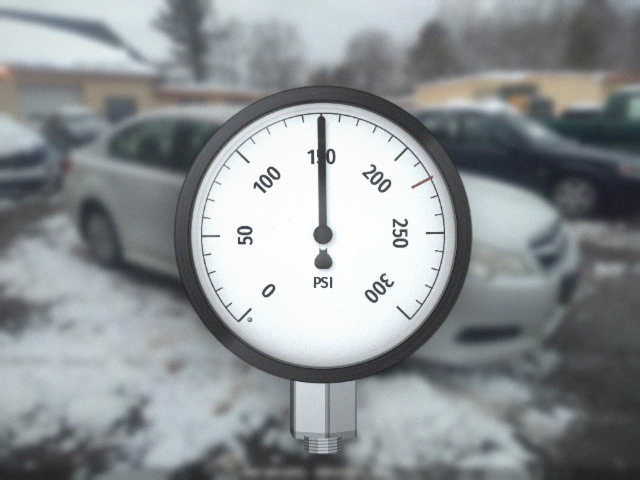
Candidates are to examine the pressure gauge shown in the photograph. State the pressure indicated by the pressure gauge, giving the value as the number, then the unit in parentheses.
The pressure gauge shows 150 (psi)
